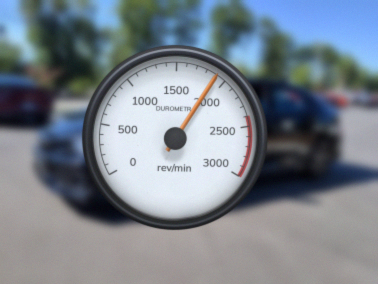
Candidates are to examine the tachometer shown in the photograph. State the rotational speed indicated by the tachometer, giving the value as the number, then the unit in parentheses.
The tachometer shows 1900 (rpm)
